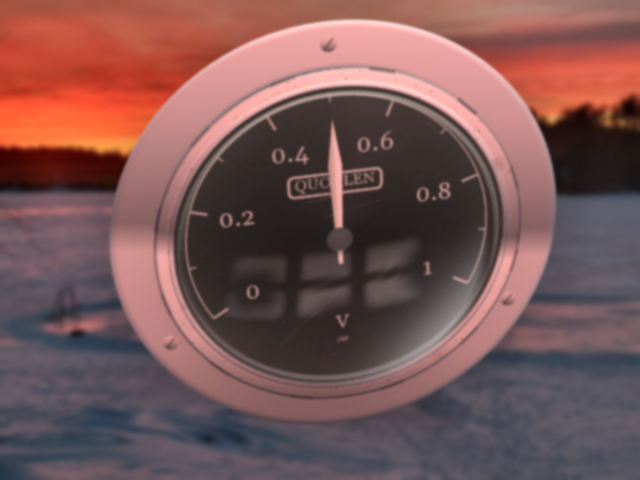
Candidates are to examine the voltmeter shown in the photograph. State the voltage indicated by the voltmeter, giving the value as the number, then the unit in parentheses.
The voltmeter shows 0.5 (V)
